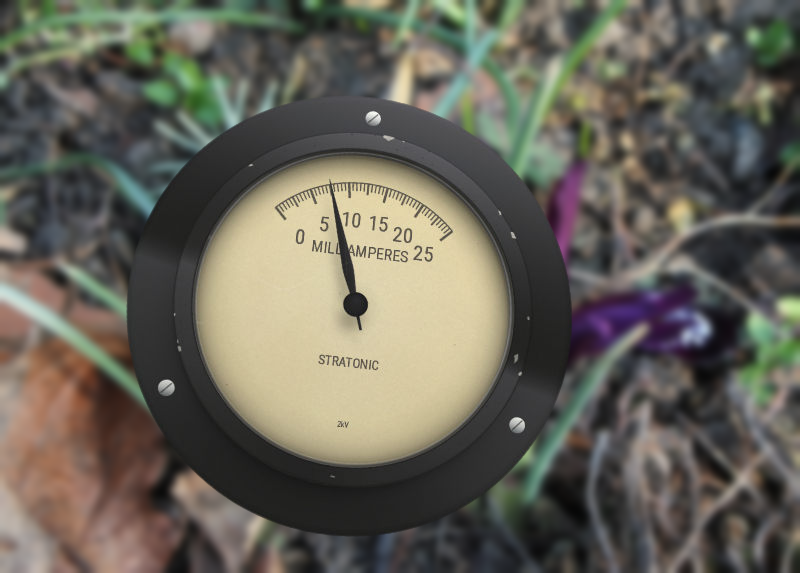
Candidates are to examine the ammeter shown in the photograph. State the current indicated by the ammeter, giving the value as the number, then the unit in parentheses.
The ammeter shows 7.5 (mA)
